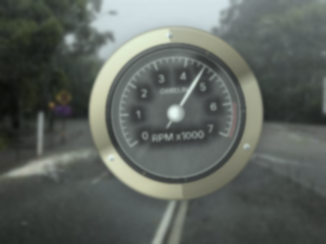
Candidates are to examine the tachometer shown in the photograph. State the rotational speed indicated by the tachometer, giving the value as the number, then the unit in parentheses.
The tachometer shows 4600 (rpm)
